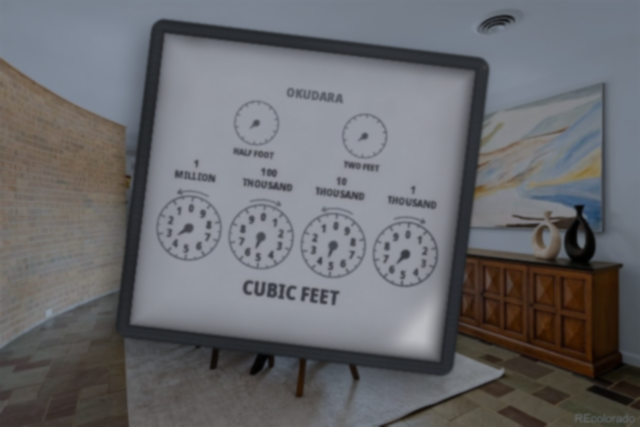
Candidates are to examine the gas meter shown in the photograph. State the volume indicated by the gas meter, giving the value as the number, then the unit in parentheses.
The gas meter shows 354600 (ft³)
